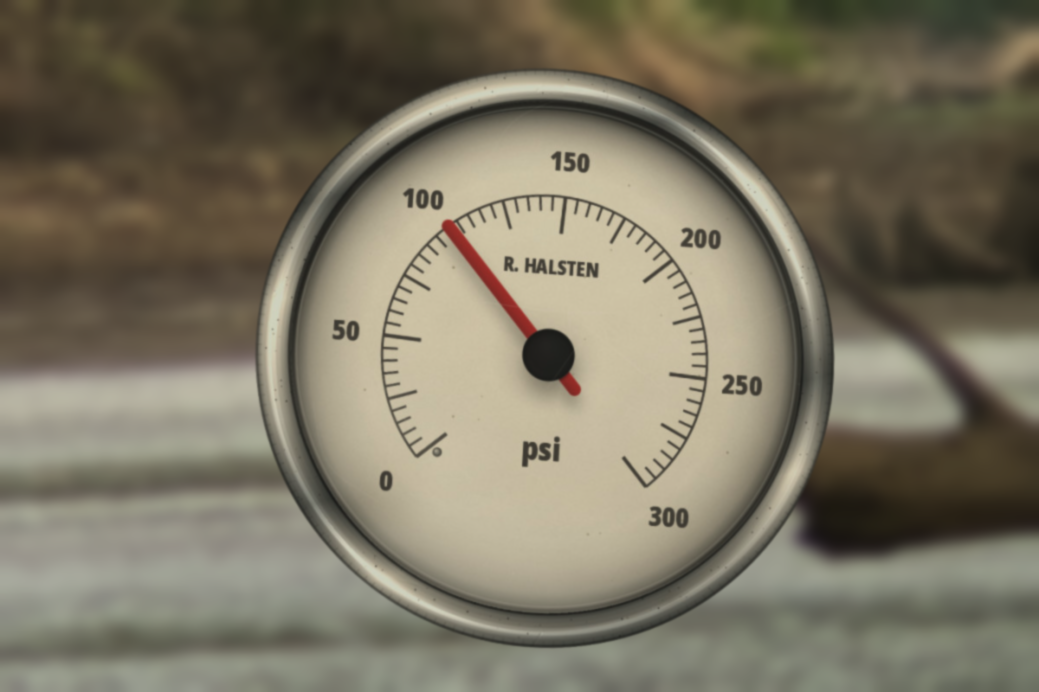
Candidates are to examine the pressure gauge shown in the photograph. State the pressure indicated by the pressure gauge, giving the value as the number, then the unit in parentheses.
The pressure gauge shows 100 (psi)
